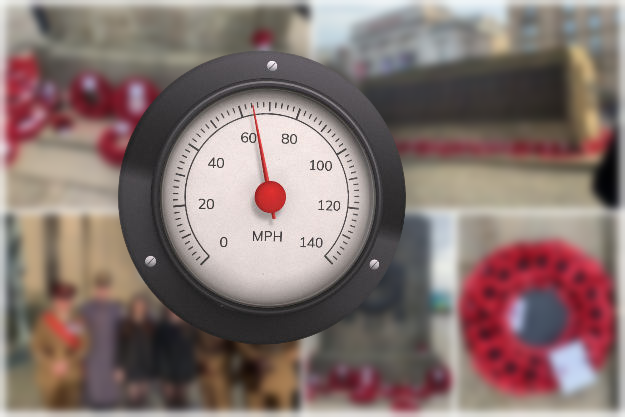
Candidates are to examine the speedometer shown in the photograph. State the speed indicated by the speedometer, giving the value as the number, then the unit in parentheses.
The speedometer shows 64 (mph)
